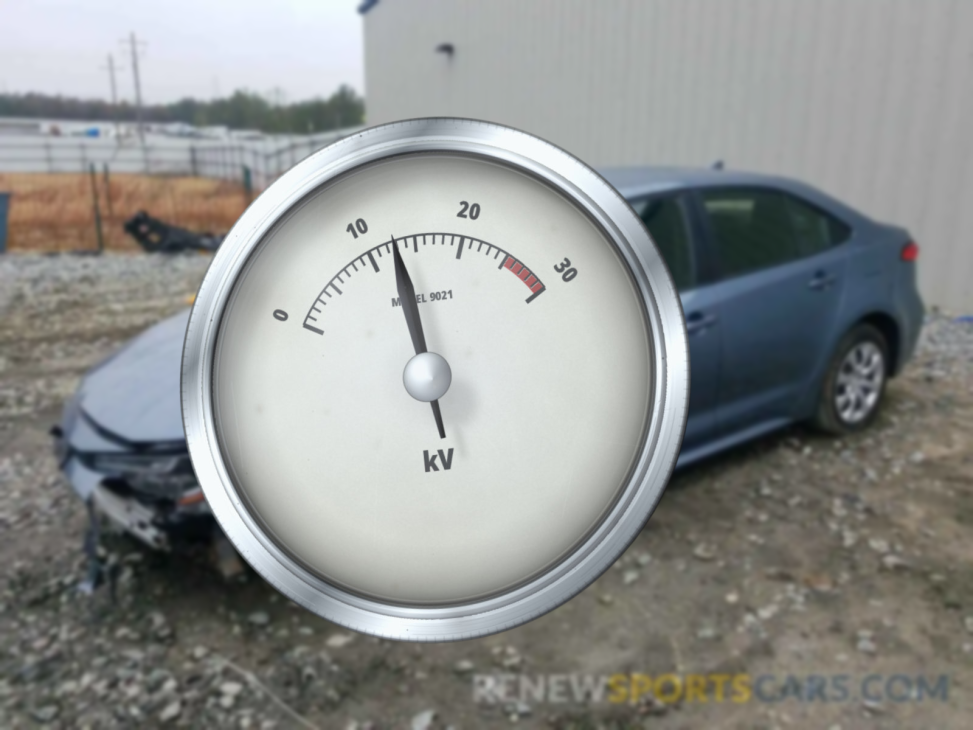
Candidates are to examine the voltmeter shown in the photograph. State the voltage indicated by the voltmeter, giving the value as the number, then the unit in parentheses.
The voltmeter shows 13 (kV)
